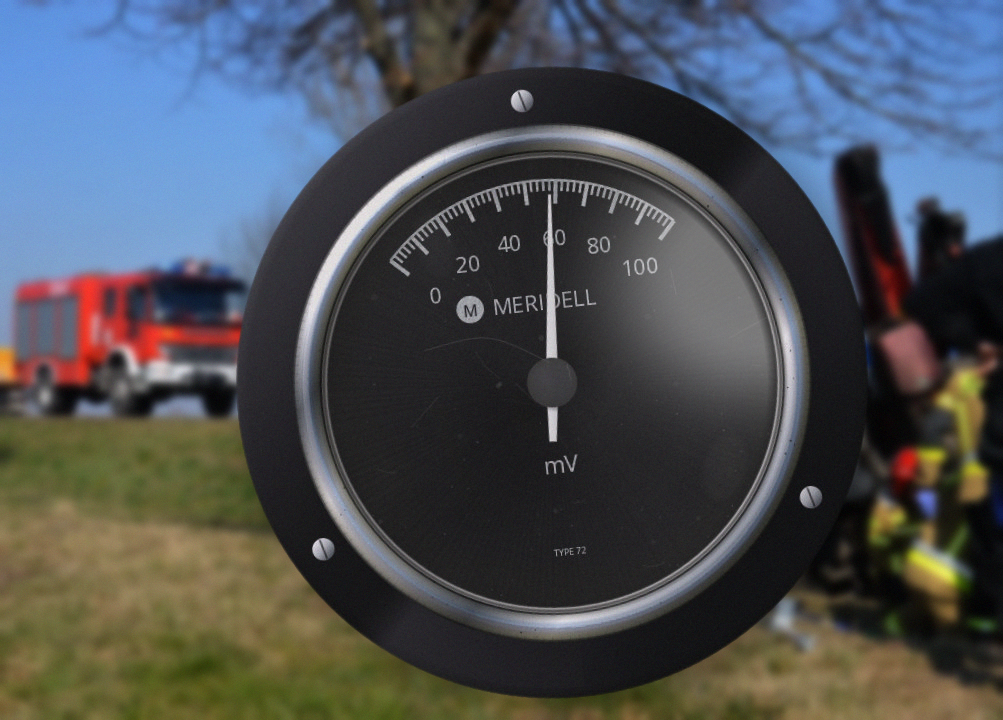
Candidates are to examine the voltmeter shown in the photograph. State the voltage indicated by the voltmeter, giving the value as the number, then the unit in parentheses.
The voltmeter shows 58 (mV)
